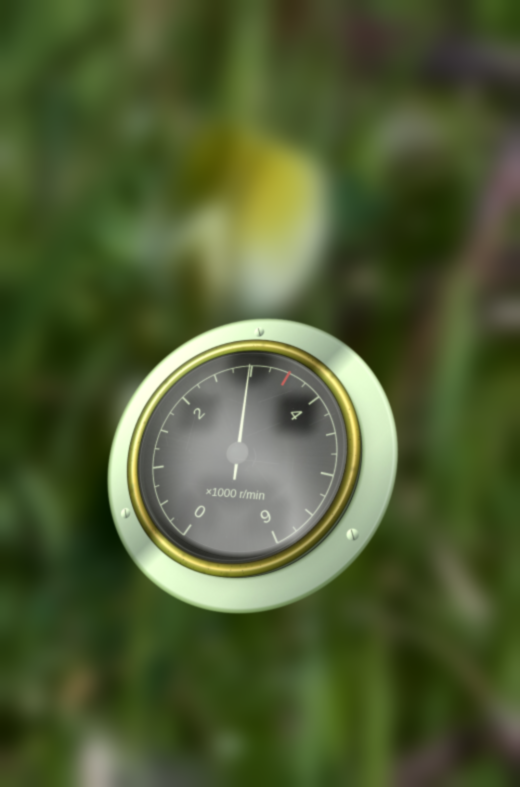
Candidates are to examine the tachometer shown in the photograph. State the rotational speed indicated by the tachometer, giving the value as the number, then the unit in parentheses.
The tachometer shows 3000 (rpm)
